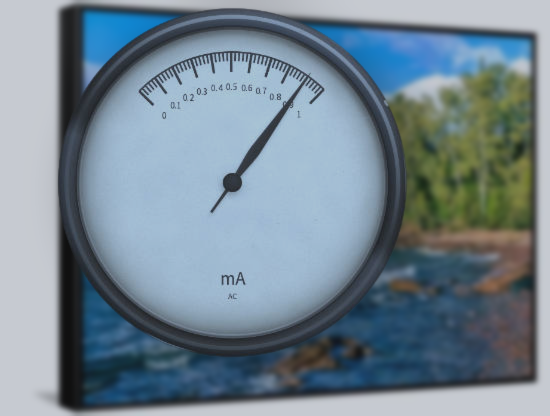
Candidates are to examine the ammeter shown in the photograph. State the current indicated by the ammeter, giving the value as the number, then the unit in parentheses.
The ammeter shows 0.9 (mA)
